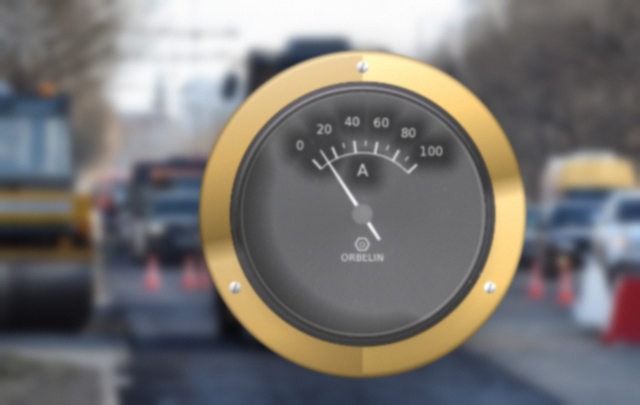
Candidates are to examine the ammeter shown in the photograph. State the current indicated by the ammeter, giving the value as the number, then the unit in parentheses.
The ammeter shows 10 (A)
